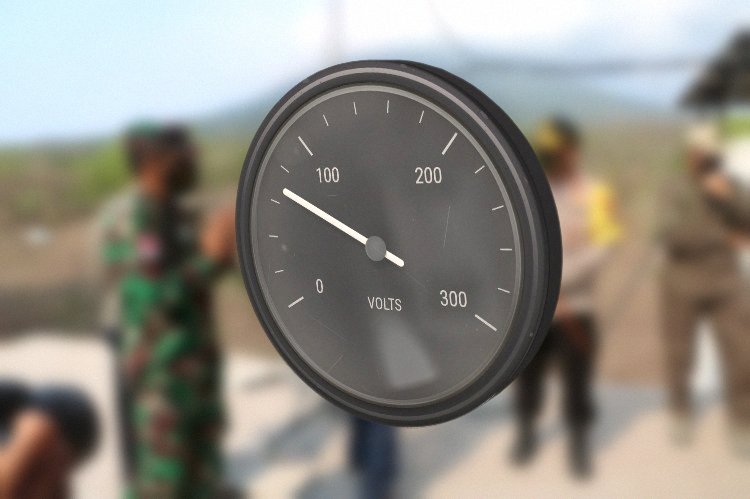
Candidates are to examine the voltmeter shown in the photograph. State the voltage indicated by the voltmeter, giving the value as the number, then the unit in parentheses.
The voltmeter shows 70 (V)
